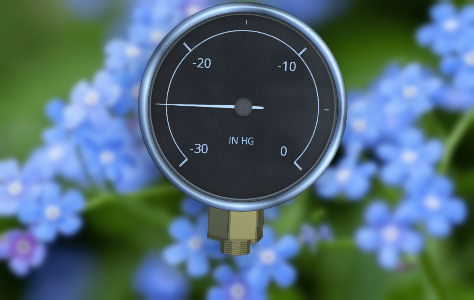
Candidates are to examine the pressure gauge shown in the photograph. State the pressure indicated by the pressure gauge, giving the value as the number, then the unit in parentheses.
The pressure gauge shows -25 (inHg)
